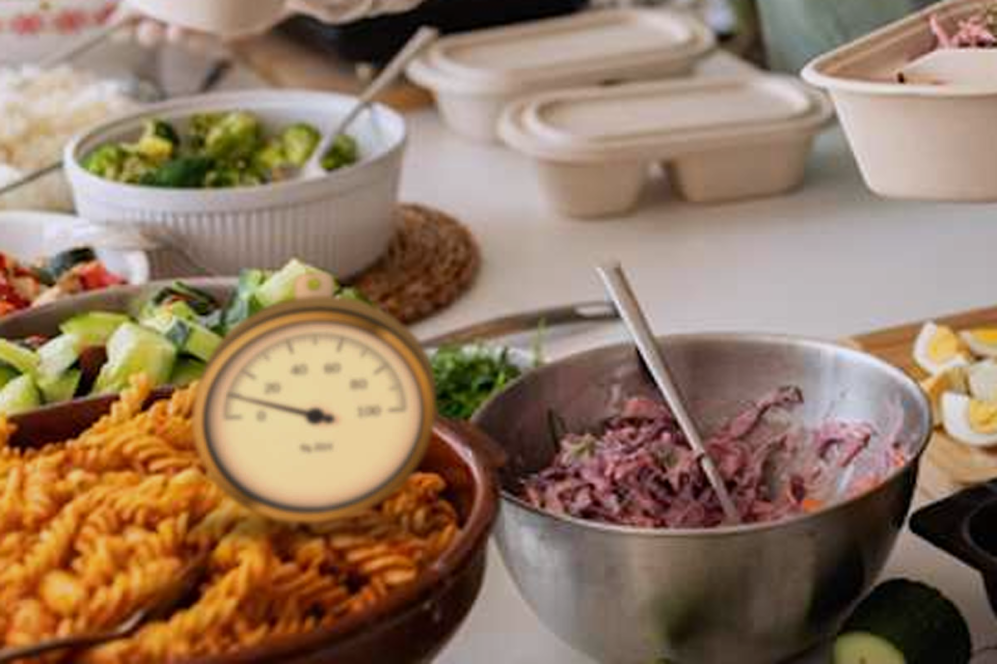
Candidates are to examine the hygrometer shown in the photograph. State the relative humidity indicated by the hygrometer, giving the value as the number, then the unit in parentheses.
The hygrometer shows 10 (%)
